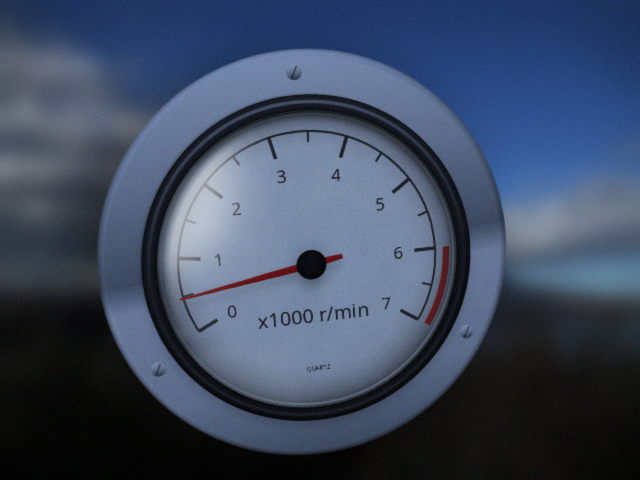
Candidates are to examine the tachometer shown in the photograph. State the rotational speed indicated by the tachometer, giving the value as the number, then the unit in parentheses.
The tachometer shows 500 (rpm)
